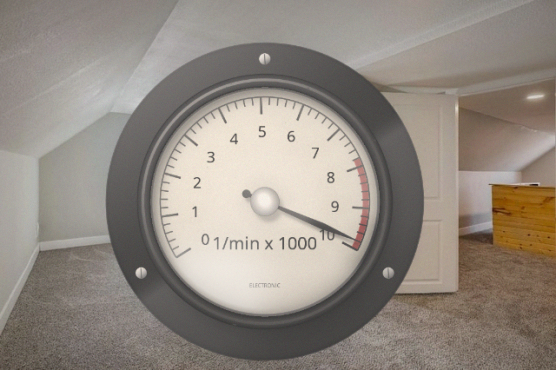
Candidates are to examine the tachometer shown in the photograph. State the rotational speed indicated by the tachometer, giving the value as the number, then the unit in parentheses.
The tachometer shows 9800 (rpm)
